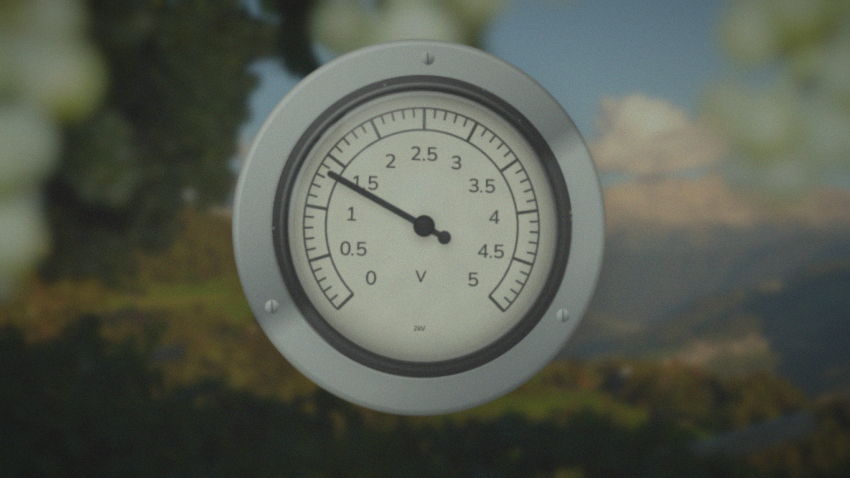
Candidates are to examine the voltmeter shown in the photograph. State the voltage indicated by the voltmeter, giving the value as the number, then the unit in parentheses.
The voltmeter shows 1.35 (V)
